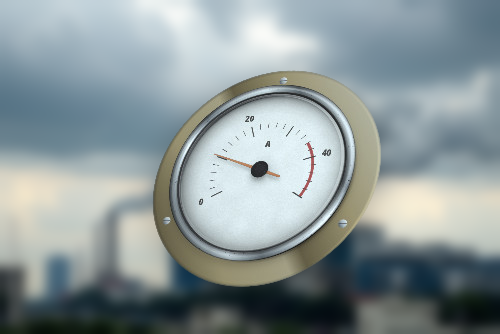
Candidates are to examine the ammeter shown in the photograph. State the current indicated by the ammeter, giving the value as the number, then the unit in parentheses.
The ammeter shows 10 (A)
